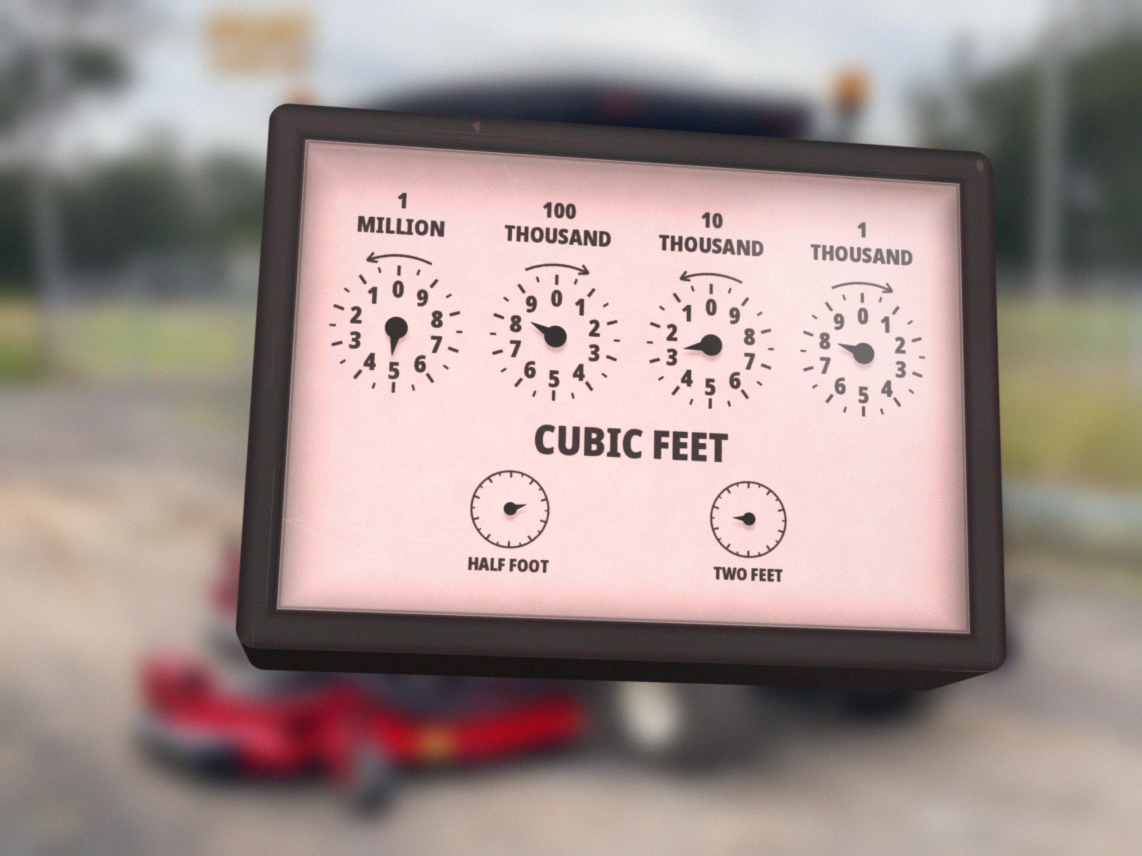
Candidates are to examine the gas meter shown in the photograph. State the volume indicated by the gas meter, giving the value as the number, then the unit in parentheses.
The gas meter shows 482800 (ft³)
